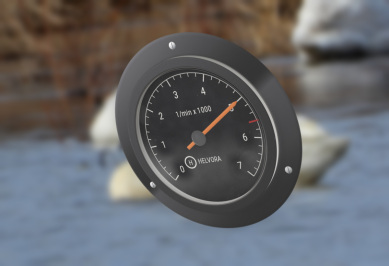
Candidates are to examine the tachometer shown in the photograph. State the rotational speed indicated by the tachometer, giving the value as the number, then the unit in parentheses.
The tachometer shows 5000 (rpm)
